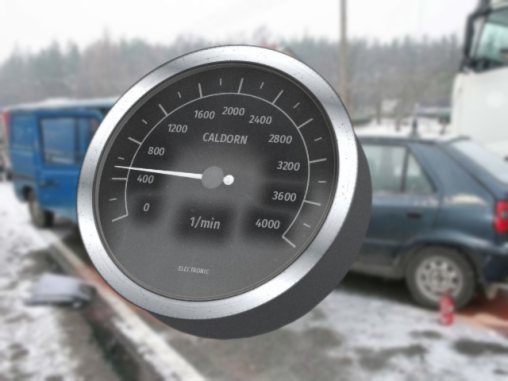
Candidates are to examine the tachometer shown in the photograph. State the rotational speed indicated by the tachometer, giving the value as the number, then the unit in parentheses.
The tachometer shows 500 (rpm)
